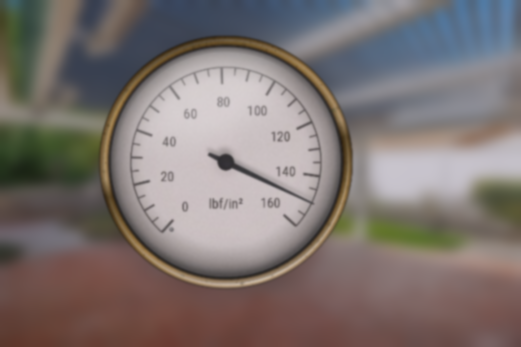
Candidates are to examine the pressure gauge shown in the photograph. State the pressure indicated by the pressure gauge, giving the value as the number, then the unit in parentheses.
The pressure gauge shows 150 (psi)
